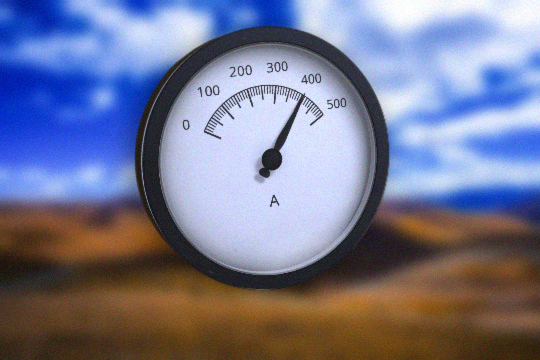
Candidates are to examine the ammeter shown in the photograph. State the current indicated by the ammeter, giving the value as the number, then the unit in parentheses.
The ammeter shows 400 (A)
